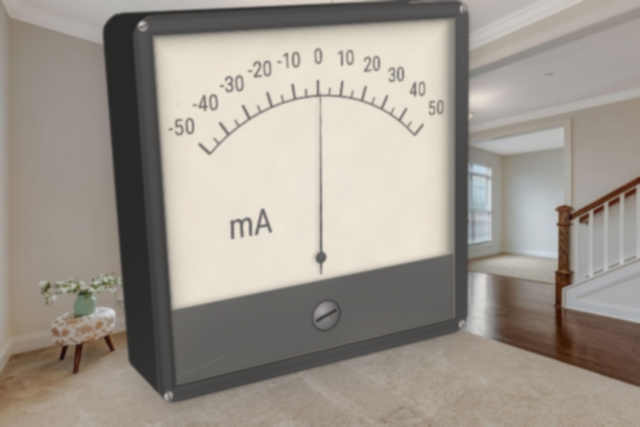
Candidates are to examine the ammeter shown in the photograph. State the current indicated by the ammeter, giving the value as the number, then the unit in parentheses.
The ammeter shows 0 (mA)
